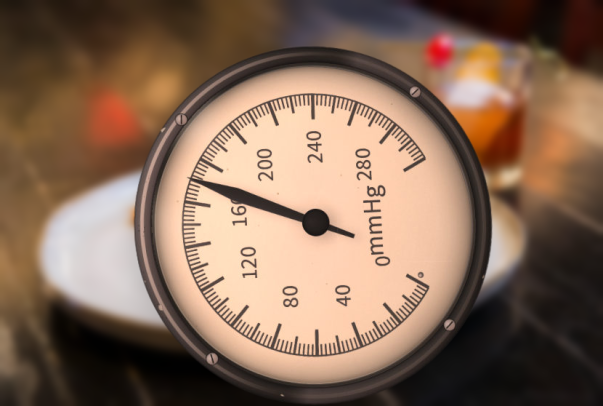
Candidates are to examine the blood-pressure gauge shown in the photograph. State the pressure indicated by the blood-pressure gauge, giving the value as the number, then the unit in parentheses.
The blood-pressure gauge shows 170 (mmHg)
